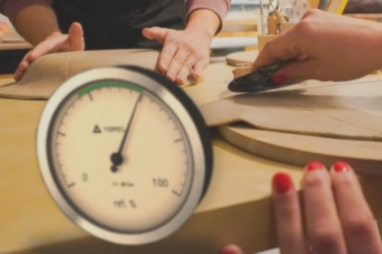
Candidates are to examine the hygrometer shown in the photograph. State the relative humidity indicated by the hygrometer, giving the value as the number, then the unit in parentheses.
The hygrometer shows 60 (%)
